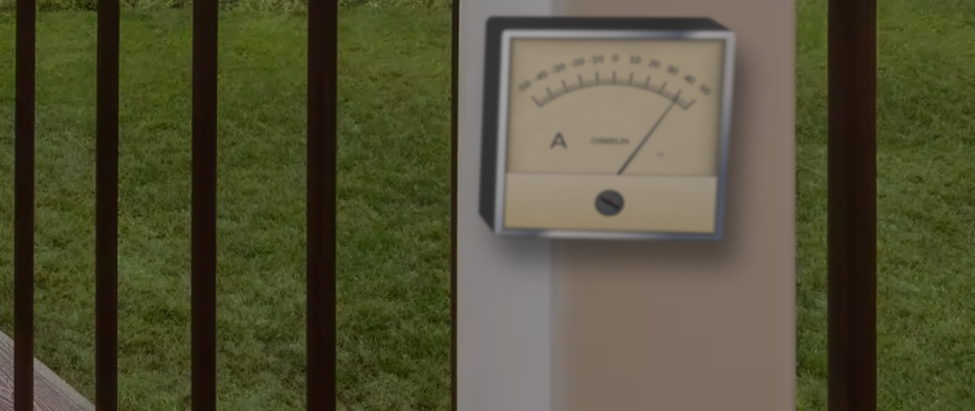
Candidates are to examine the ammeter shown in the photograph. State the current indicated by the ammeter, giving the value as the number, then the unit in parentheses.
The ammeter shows 40 (A)
